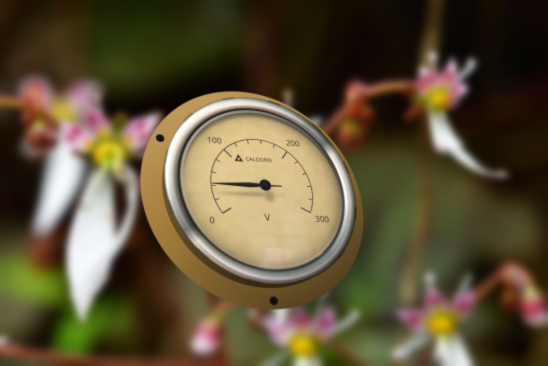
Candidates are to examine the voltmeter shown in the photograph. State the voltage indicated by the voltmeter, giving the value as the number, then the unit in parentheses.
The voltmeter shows 40 (V)
